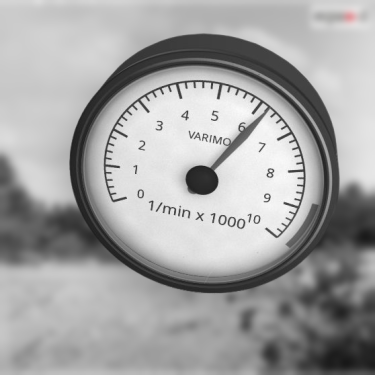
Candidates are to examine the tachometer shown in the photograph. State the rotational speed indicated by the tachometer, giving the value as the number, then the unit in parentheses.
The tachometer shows 6200 (rpm)
